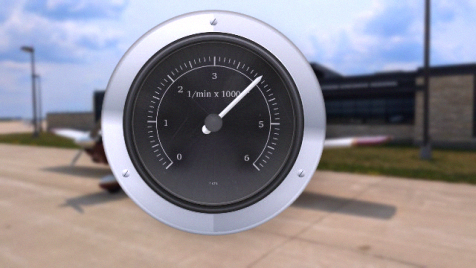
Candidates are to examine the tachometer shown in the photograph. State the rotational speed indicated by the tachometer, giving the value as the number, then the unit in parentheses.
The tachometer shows 4000 (rpm)
